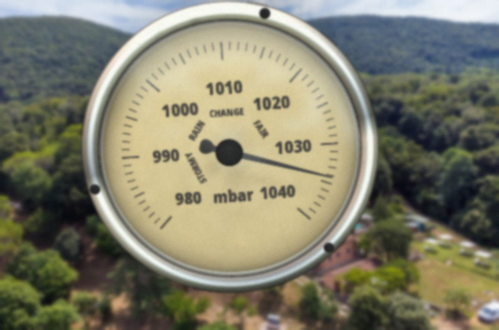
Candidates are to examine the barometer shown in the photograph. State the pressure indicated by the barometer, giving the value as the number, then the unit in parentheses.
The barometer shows 1034 (mbar)
